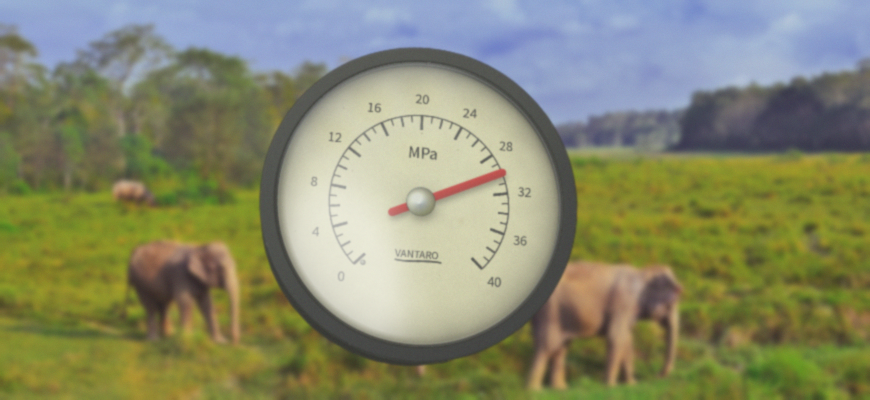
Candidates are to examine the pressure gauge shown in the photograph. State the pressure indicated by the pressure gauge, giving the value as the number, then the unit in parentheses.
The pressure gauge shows 30 (MPa)
